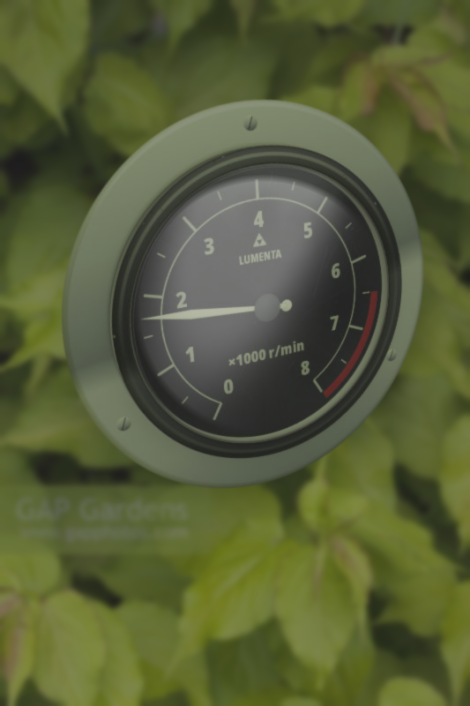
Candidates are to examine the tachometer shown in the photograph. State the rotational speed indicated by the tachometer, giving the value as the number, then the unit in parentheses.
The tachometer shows 1750 (rpm)
